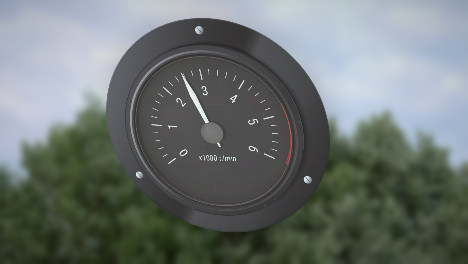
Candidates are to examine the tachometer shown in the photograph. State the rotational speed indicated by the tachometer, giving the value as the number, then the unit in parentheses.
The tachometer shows 2600 (rpm)
